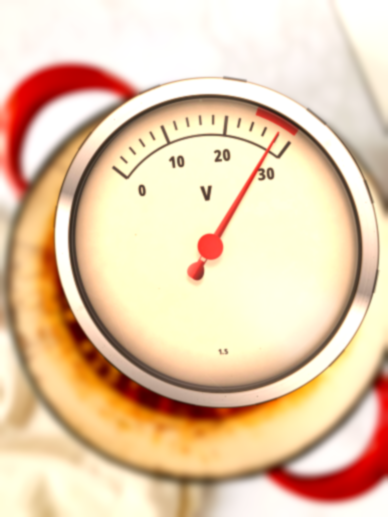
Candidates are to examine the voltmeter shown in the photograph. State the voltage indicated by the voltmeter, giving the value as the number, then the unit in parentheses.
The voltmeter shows 28 (V)
